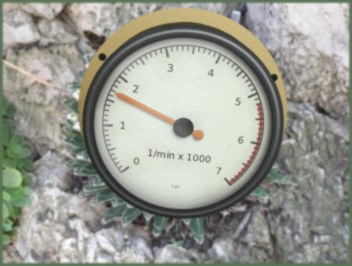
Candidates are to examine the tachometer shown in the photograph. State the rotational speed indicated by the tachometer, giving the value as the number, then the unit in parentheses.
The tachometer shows 1700 (rpm)
